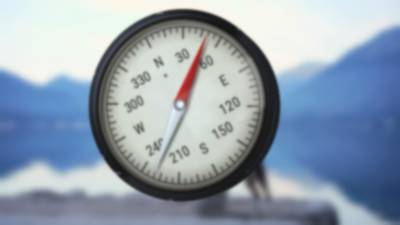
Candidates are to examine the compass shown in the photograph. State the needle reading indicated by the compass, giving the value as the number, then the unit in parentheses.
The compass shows 50 (°)
